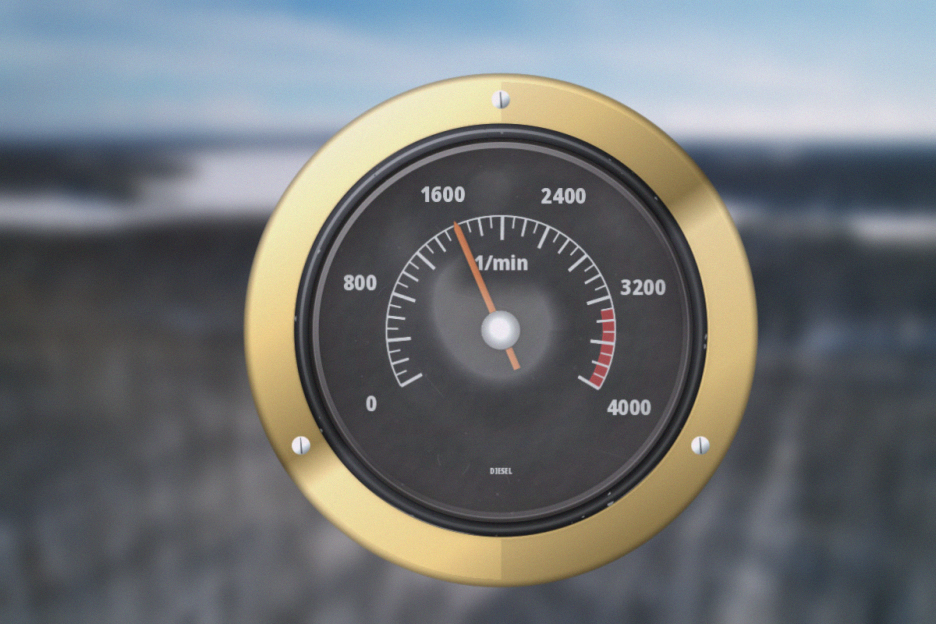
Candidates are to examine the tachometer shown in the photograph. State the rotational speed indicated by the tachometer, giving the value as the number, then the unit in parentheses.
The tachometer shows 1600 (rpm)
